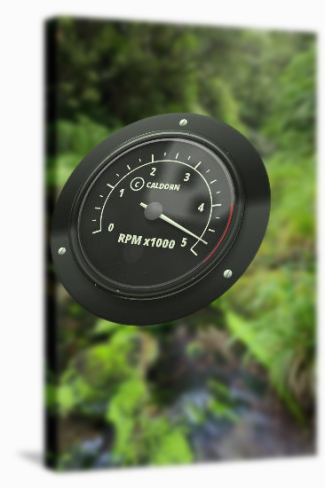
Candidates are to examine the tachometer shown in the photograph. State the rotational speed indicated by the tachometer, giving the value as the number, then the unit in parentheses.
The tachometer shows 4750 (rpm)
